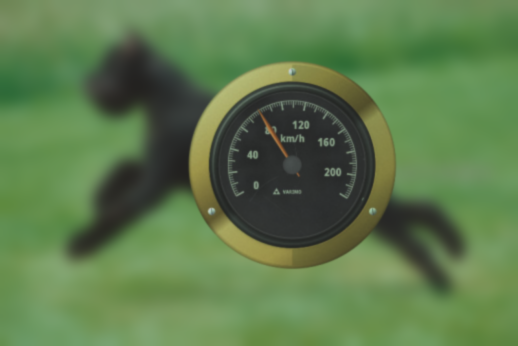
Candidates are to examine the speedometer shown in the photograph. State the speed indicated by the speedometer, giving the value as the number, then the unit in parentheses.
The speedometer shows 80 (km/h)
